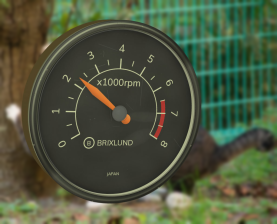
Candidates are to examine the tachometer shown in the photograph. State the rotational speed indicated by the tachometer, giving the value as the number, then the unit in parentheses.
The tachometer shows 2250 (rpm)
